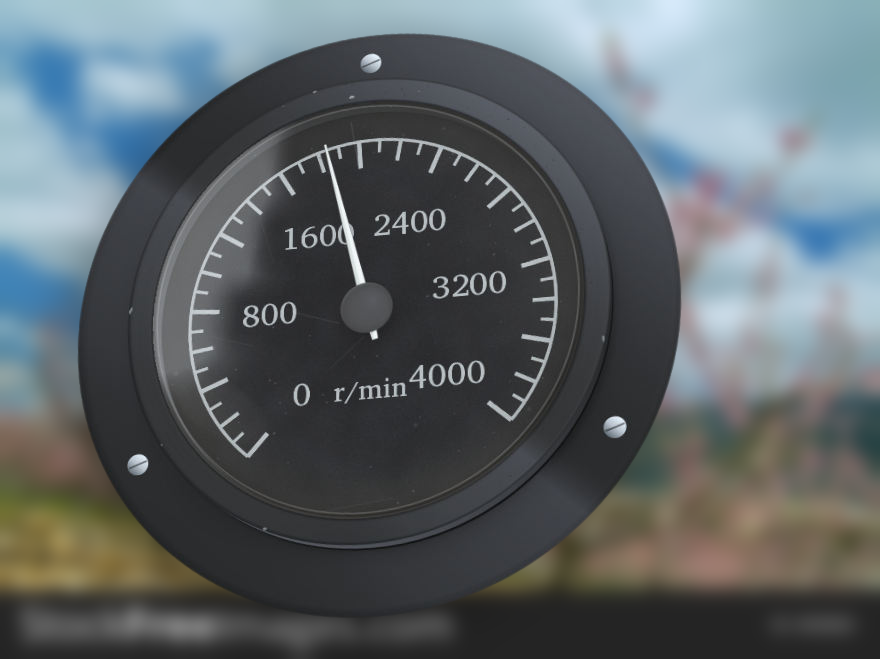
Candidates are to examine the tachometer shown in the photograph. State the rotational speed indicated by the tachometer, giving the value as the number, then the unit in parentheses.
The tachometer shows 1850 (rpm)
